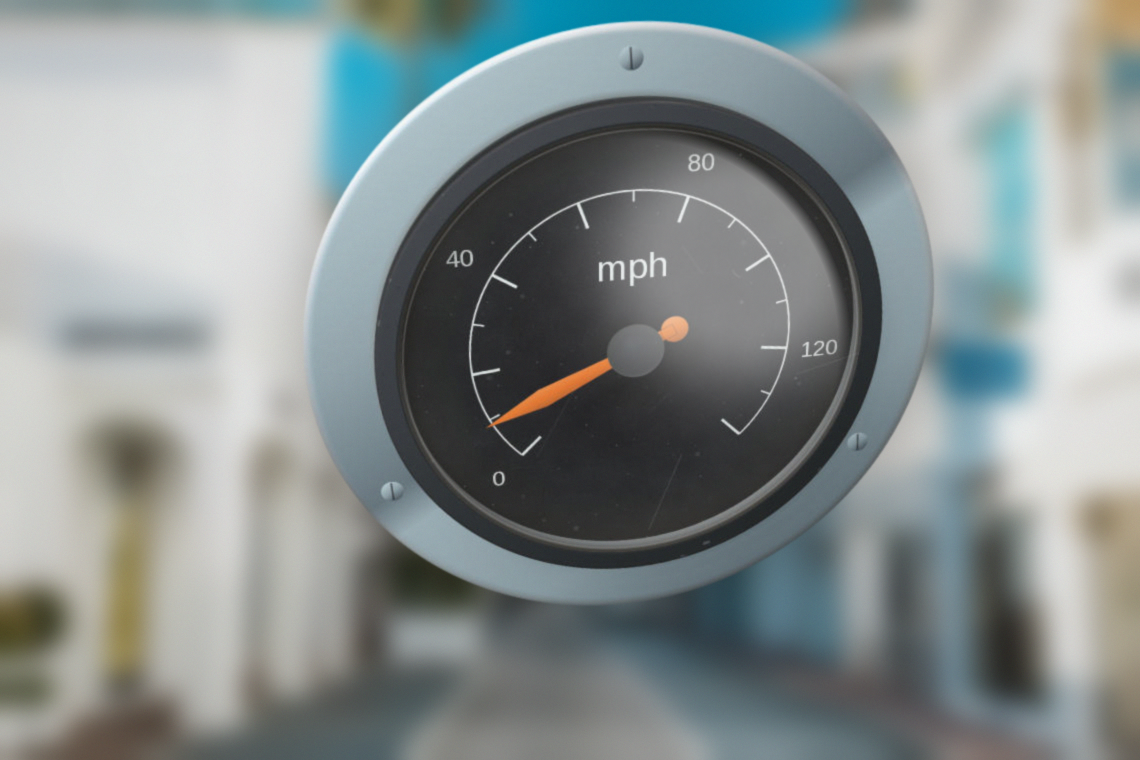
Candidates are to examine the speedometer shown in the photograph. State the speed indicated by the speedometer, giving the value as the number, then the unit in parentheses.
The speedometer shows 10 (mph)
